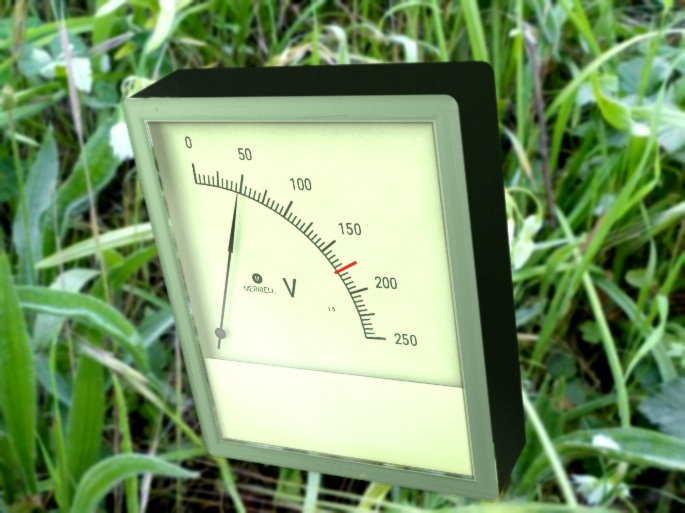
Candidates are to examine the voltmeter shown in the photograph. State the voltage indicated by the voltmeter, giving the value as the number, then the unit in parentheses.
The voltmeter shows 50 (V)
